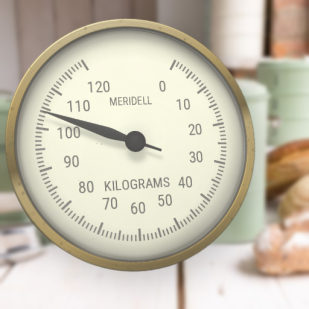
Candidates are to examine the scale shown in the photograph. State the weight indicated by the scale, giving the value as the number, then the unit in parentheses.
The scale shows 104 (kg)
